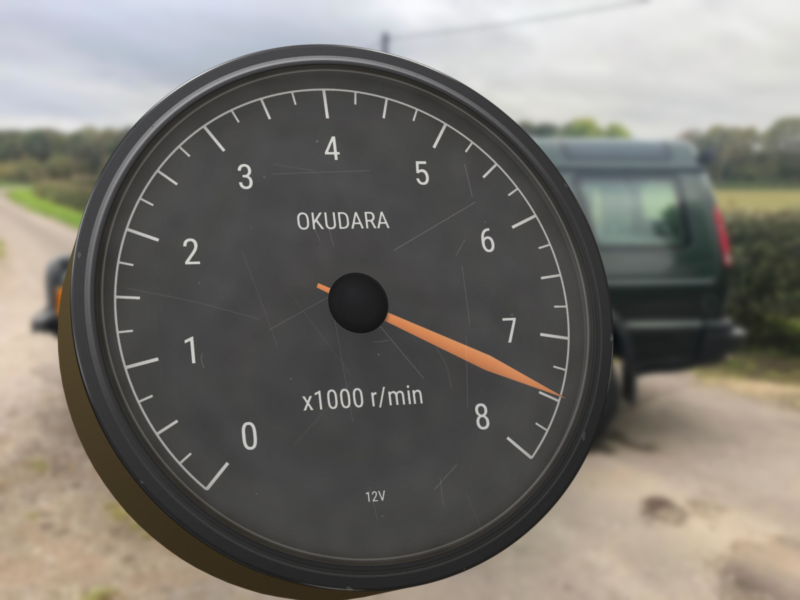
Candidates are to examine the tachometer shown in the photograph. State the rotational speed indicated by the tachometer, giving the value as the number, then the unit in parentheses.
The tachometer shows 7500 (rpm)
